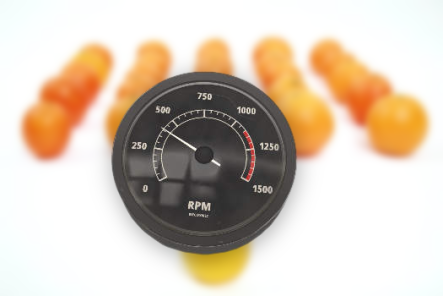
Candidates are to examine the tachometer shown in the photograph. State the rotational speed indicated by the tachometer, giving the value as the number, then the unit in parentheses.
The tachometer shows 400 (rpm)
